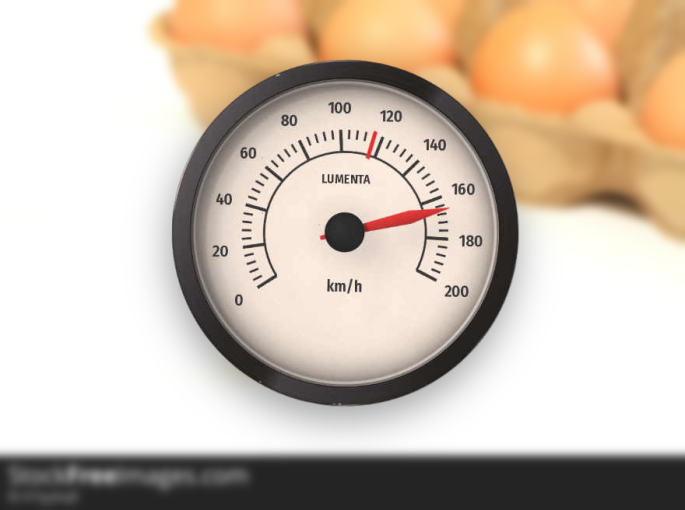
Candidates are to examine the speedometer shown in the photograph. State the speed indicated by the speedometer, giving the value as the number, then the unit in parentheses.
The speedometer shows 166 (km/h)
